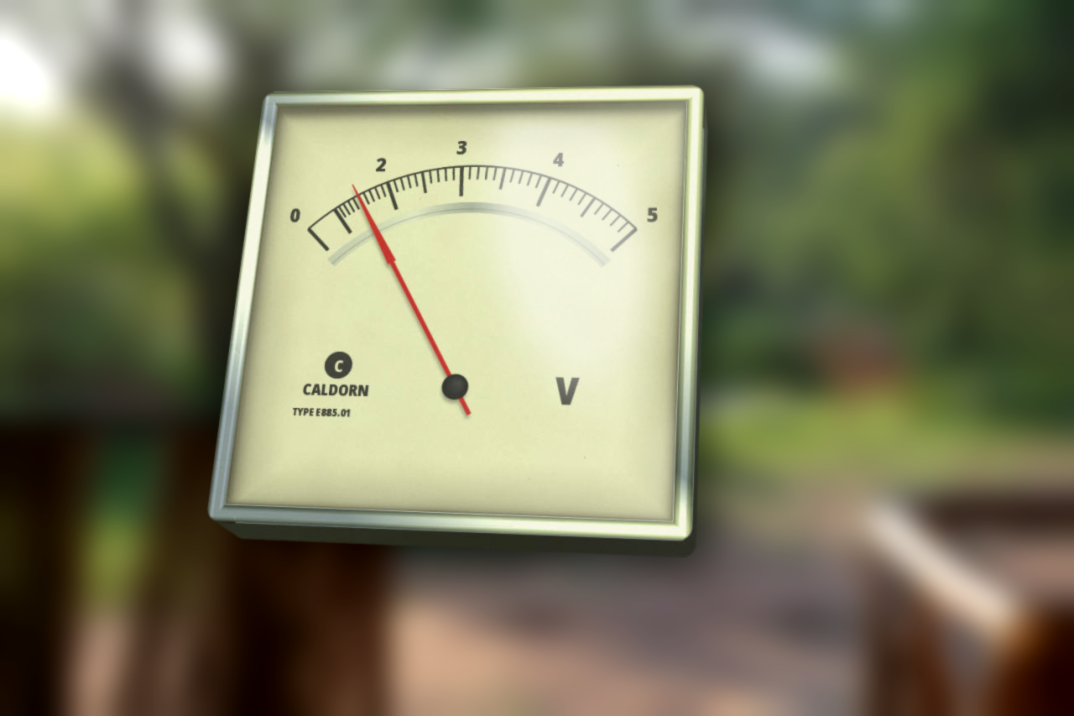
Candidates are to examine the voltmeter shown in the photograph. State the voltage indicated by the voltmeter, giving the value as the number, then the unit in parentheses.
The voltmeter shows 1.5 (V)
